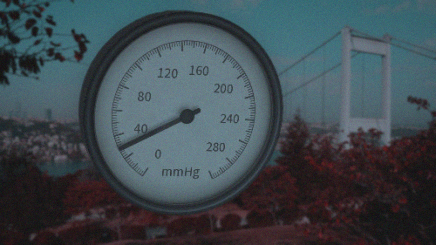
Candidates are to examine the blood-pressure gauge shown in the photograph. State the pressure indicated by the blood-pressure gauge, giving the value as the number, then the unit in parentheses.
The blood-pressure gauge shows 30 (mmHg)
